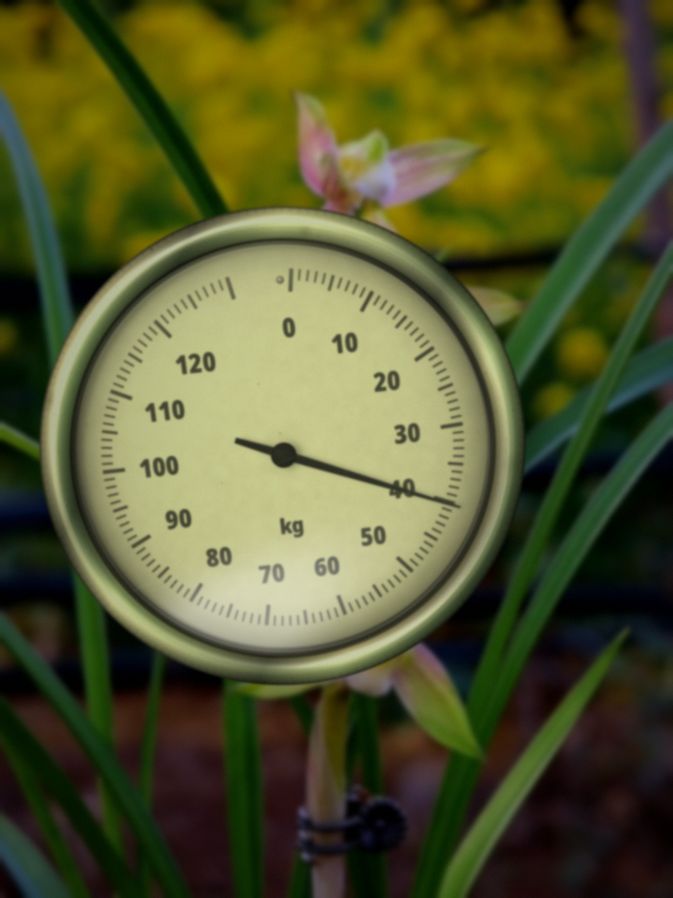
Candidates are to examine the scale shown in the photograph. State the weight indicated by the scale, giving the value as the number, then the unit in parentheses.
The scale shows 40 (kg)
